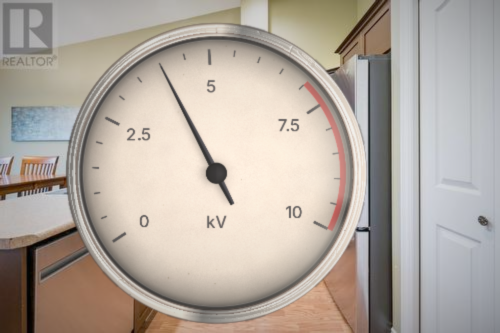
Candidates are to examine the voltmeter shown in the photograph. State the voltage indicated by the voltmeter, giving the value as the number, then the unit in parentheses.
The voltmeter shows 4 (kV)
